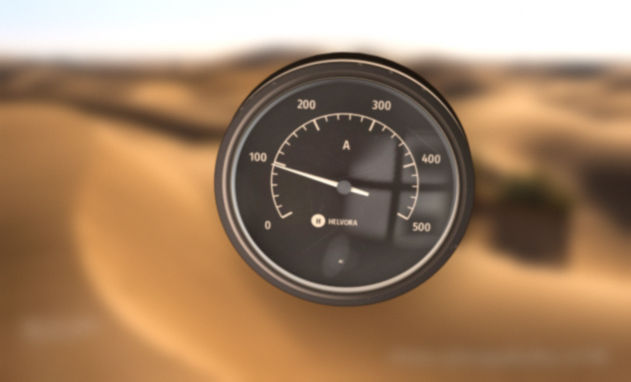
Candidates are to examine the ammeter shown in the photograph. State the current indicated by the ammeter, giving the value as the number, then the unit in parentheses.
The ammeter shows 100 (A)
